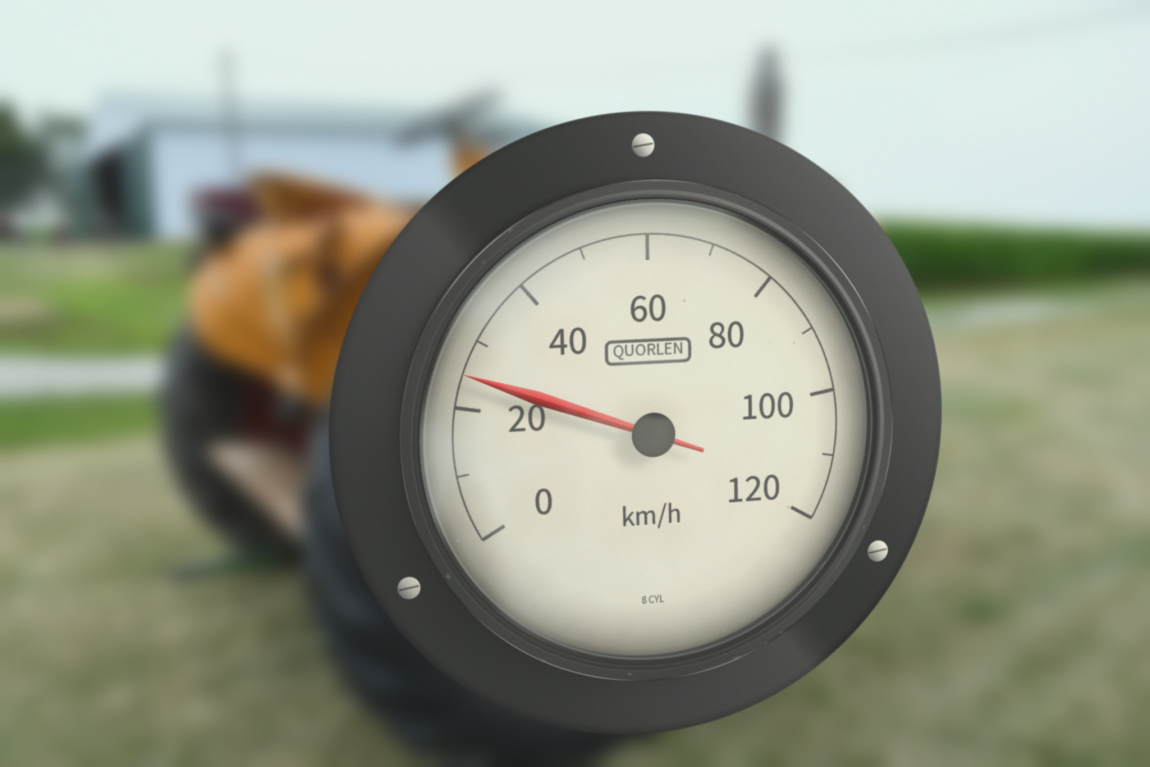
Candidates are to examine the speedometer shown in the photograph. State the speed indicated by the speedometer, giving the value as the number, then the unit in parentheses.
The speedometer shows 25 (km/h)
